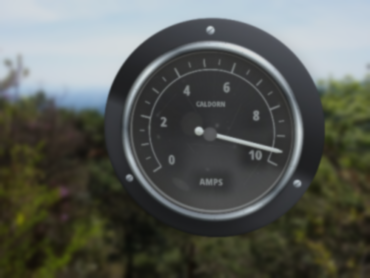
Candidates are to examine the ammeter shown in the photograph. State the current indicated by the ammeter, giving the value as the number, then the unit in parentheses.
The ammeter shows 9.5 (A)
